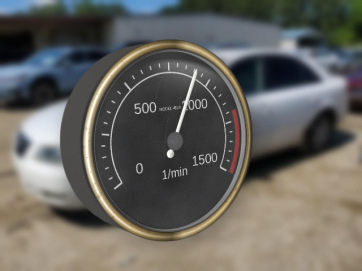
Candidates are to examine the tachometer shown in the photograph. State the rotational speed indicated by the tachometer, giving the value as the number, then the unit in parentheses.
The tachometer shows 900 (rpm)
